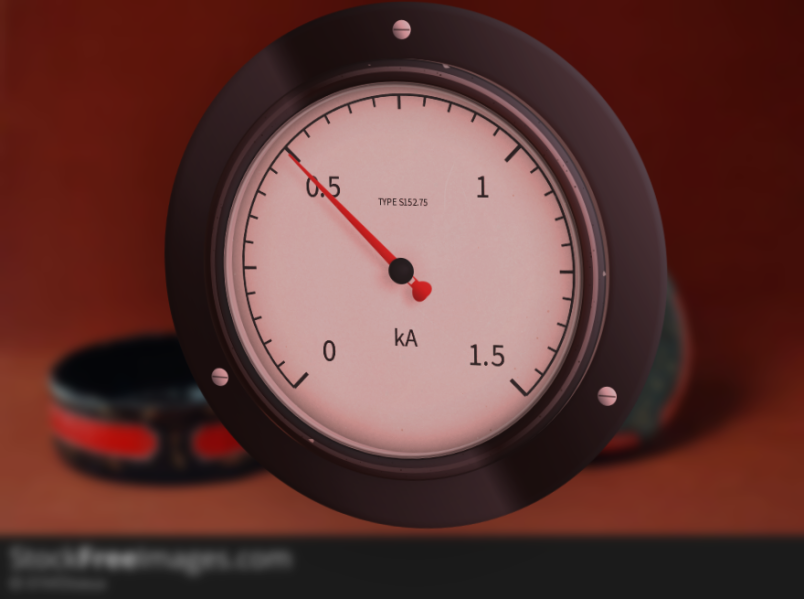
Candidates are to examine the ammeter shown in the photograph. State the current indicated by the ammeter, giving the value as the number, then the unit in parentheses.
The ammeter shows 0.5 (kA)
